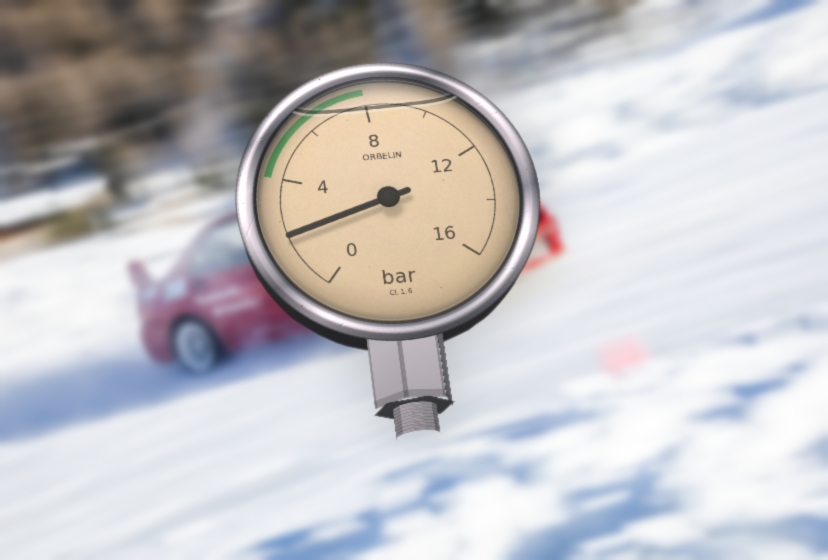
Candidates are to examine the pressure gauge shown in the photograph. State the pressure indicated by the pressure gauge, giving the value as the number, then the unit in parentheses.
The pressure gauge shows 2 (bar)
